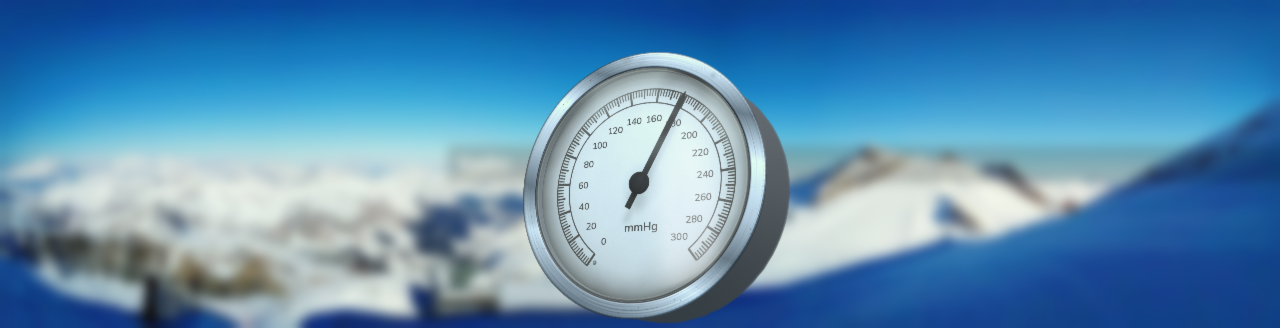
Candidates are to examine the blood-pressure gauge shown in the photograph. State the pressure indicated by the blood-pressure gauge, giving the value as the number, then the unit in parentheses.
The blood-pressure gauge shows 180 (mmHg)
